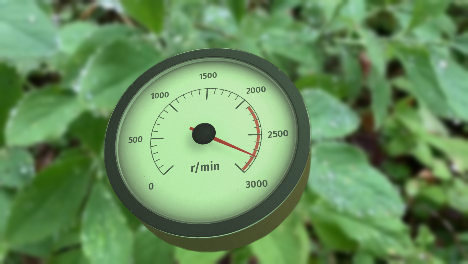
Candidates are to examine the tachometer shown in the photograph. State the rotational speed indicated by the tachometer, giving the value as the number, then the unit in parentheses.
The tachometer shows 2800 (rpm)
